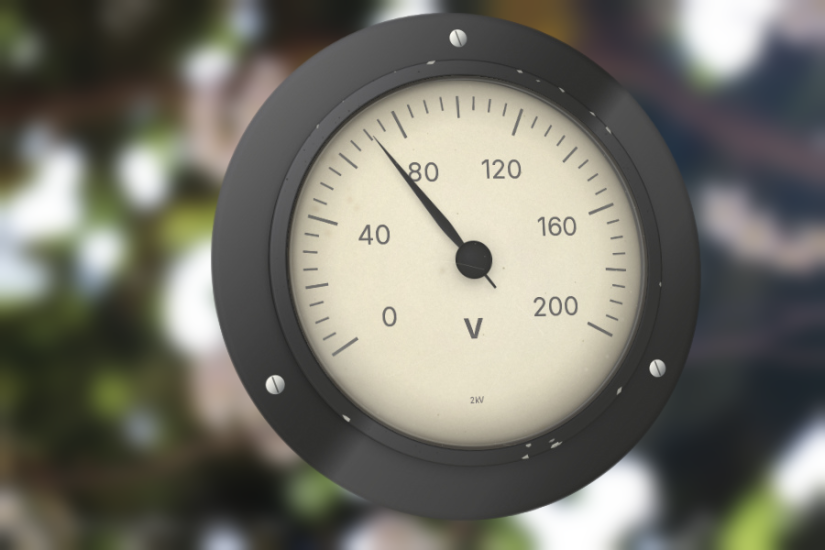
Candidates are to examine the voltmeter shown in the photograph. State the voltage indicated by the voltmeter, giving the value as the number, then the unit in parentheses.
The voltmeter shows 70 (V)
